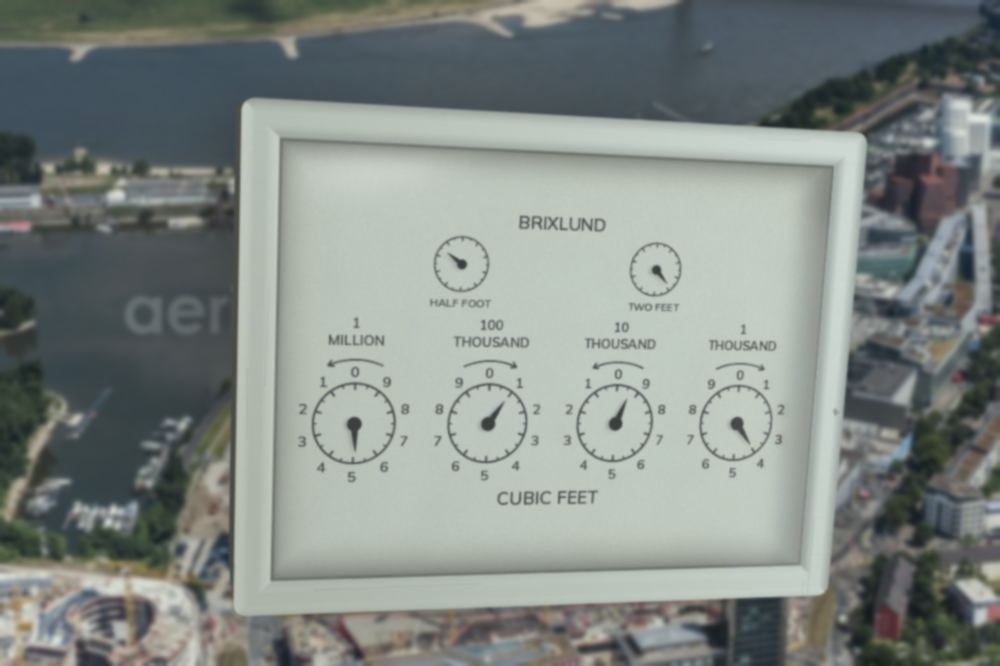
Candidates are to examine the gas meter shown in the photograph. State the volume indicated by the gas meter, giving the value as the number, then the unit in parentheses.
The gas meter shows 509400 (ft³)
